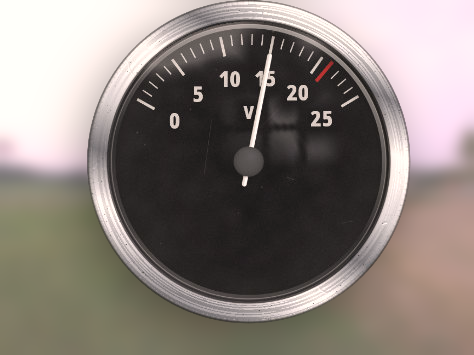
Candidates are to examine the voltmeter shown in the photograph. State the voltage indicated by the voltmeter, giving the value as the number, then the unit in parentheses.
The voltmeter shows 15 (V)
